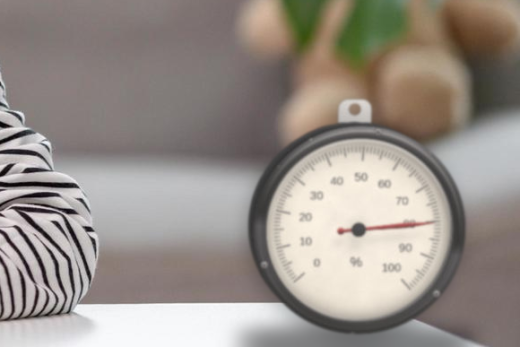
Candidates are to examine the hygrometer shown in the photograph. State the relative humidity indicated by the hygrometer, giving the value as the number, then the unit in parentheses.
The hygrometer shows 80 (%)
